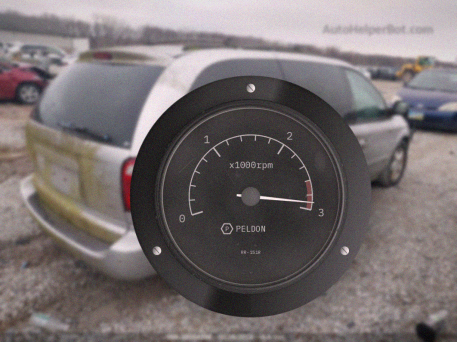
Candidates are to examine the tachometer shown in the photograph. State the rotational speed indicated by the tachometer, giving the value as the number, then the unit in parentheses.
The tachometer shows 2900 (rpm)
